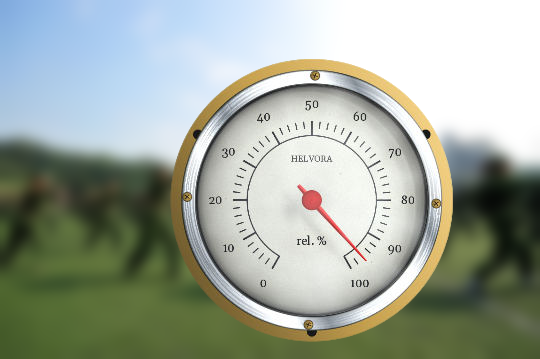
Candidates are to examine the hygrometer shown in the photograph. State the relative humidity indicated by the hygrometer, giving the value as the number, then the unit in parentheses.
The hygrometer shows 96 (%)
